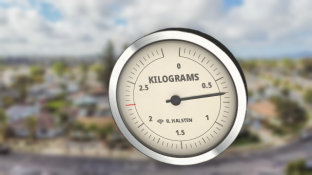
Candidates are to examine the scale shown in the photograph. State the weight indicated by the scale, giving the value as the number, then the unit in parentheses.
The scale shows 0.65 (kg)
